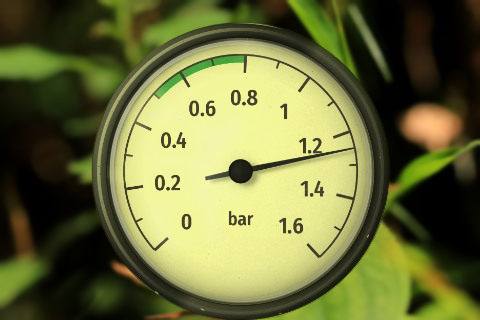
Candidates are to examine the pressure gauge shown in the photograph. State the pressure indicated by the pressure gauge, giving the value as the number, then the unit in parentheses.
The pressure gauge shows 1.25 (bar)
